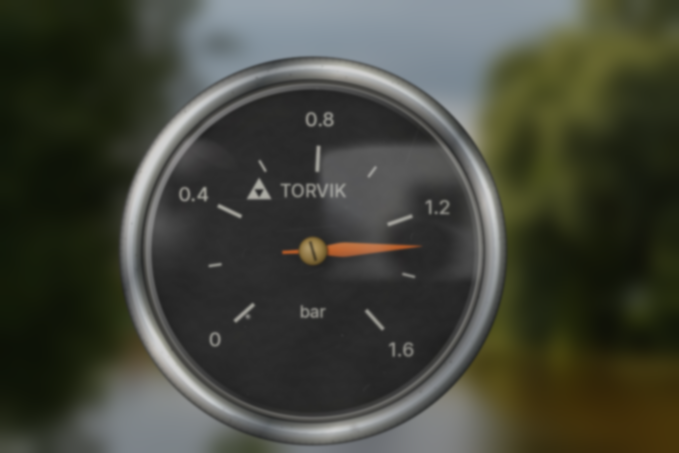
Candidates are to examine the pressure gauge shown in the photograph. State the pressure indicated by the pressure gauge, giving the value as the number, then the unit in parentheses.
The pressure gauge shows 1.3 (bar)
